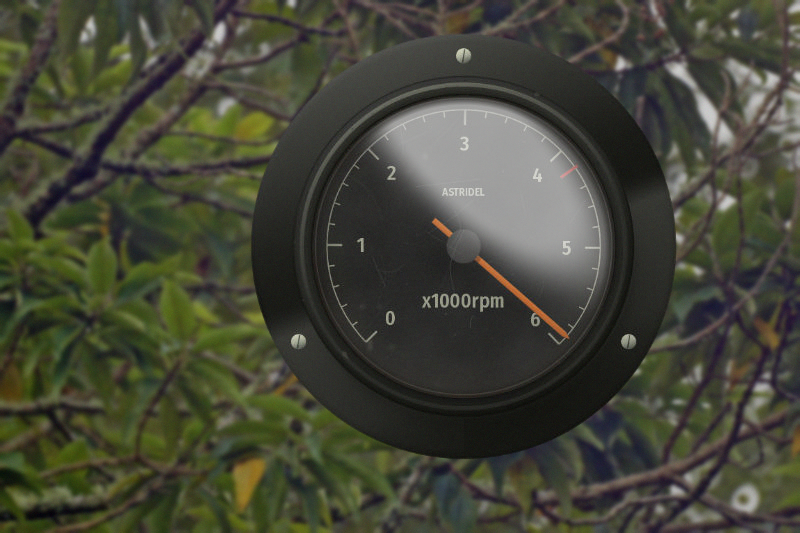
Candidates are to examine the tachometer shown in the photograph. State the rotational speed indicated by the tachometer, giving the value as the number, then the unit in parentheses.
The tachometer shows 5900 (rpm)
